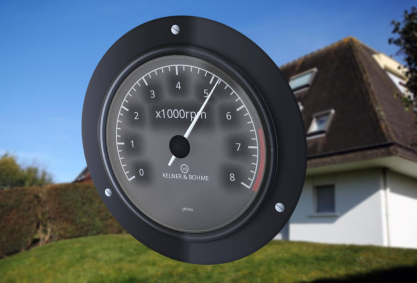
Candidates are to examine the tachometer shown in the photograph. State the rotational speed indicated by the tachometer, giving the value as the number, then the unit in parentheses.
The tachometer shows 5200 (rpm)
